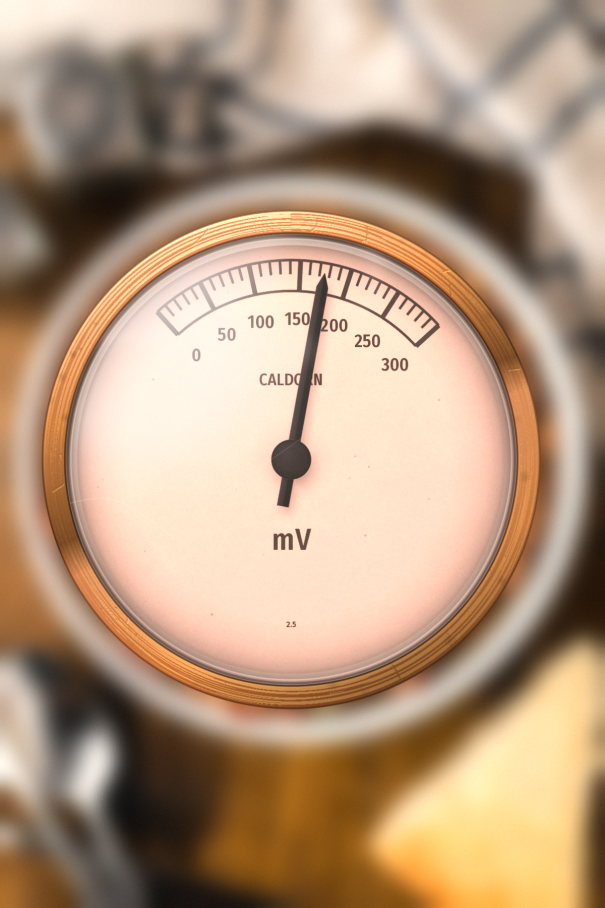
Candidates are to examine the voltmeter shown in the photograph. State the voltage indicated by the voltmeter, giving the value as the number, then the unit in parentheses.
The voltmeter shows 175 (mV)
